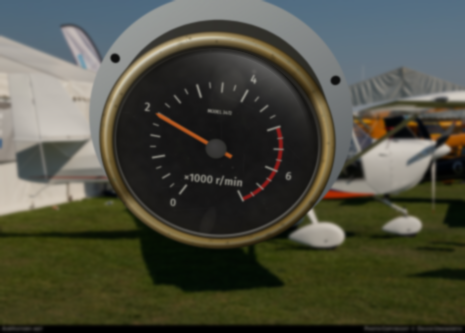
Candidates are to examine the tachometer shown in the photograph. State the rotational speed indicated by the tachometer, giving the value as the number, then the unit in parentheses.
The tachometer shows 2000 (rpm)
